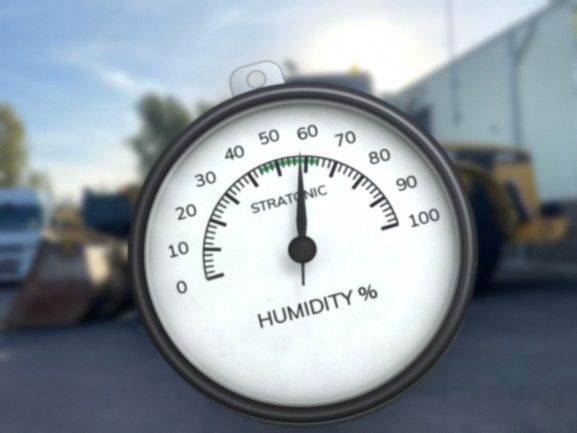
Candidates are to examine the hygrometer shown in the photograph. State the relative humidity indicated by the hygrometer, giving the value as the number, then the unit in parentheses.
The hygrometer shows 58 (%)
